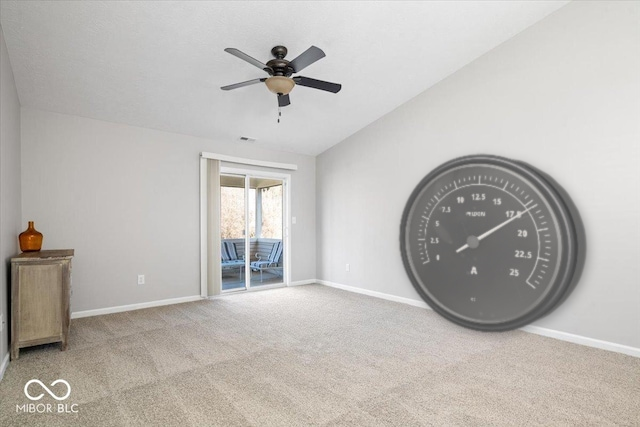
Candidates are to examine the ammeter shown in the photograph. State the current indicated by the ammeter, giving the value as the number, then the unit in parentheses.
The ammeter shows 18 (A)
